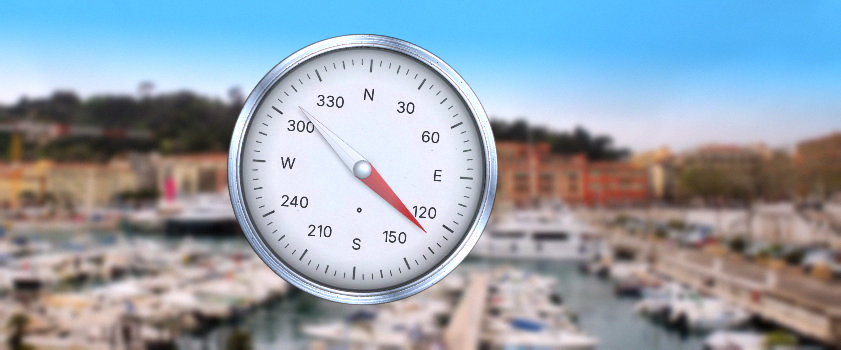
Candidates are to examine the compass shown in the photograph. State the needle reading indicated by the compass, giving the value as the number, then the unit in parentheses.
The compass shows 130 (°)
